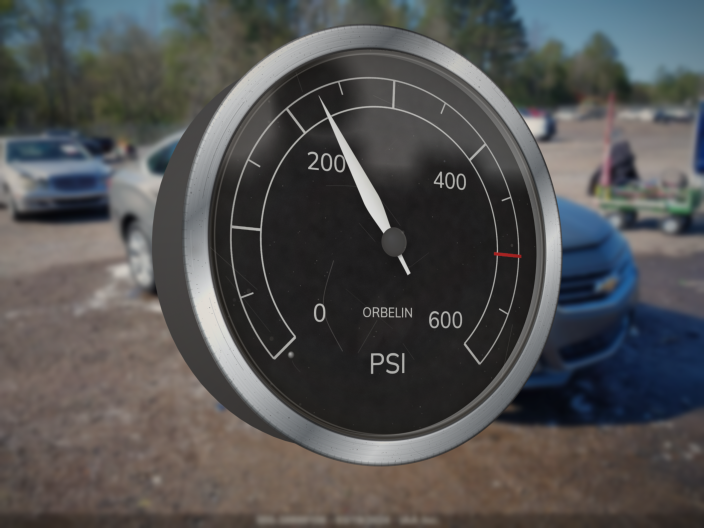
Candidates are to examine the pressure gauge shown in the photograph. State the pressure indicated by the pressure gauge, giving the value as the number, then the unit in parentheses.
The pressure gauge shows 225 (psi)
